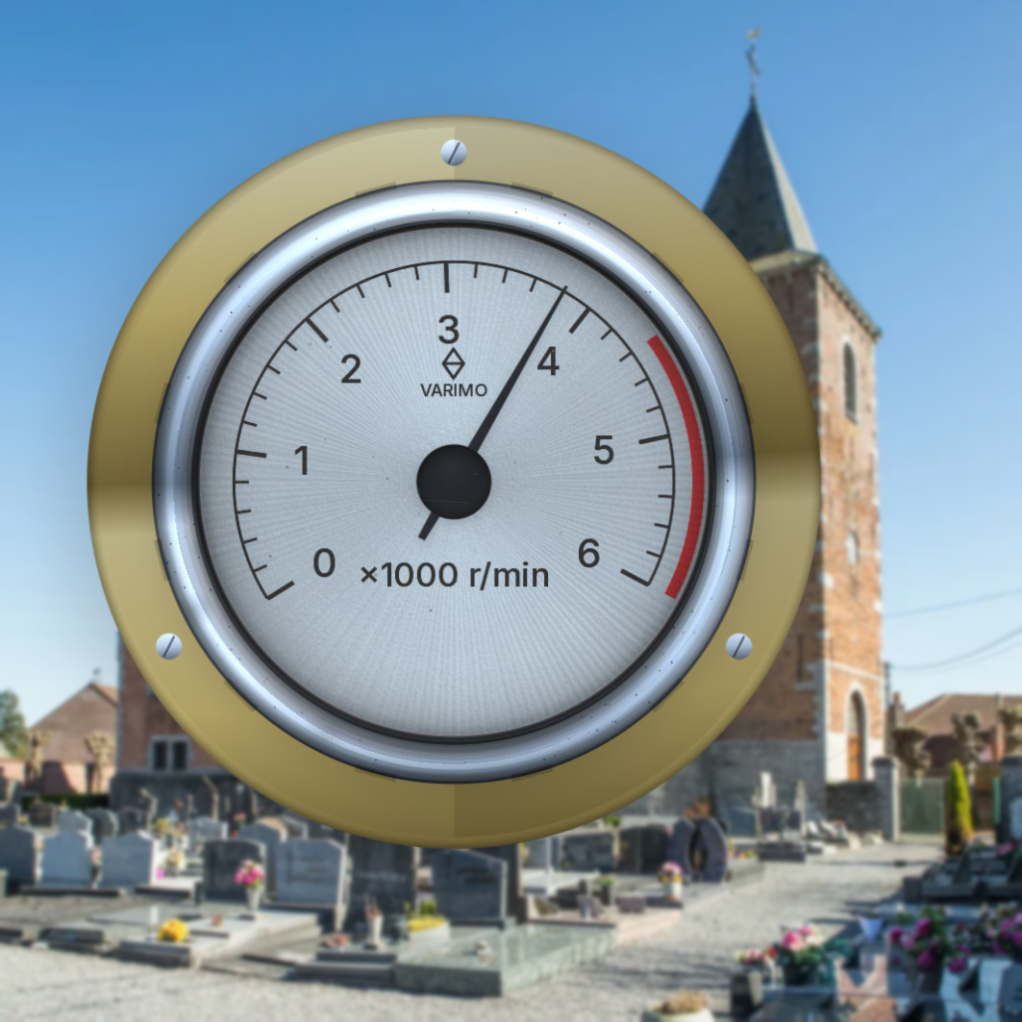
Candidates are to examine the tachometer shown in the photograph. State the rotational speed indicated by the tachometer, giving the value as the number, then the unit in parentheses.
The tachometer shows 3800 (rpm)
